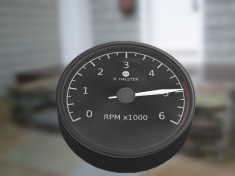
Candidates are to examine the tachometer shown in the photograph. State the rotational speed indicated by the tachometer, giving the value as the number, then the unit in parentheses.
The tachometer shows 5000 (rpm)
